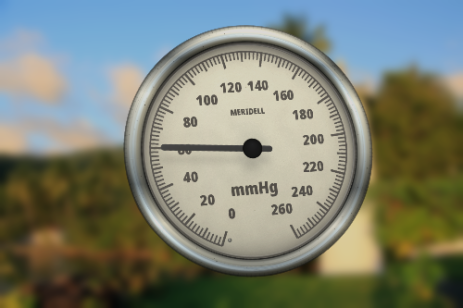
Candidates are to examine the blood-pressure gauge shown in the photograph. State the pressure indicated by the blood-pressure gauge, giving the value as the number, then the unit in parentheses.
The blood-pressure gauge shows 60 (mmHg)
